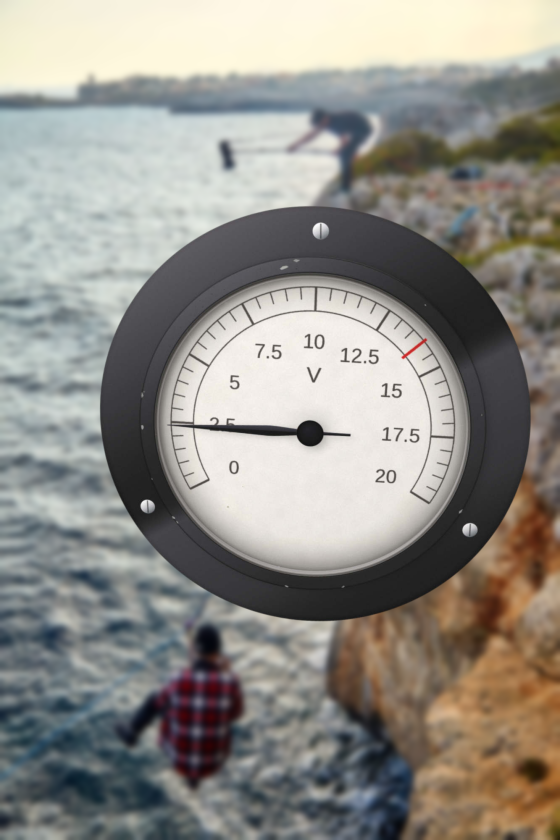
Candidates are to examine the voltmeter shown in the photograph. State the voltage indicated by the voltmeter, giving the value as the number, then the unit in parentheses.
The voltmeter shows 2.5 (V)
